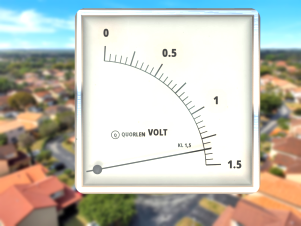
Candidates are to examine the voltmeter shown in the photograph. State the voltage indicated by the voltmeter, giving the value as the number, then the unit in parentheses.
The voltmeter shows 1.35 (V)
